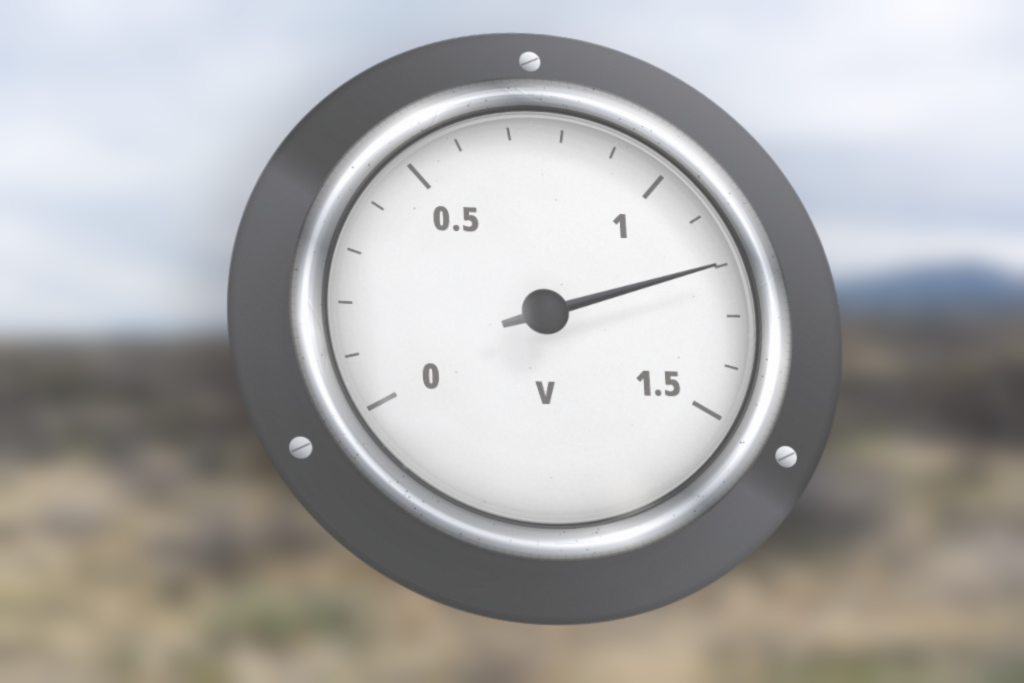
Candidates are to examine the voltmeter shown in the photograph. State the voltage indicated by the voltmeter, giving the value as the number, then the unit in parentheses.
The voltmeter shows 1.2 (V)
